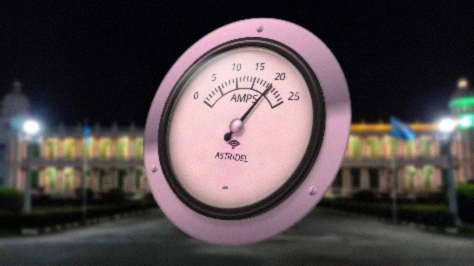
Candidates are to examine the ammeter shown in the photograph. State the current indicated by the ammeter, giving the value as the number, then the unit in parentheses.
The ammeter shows 20 (A)
